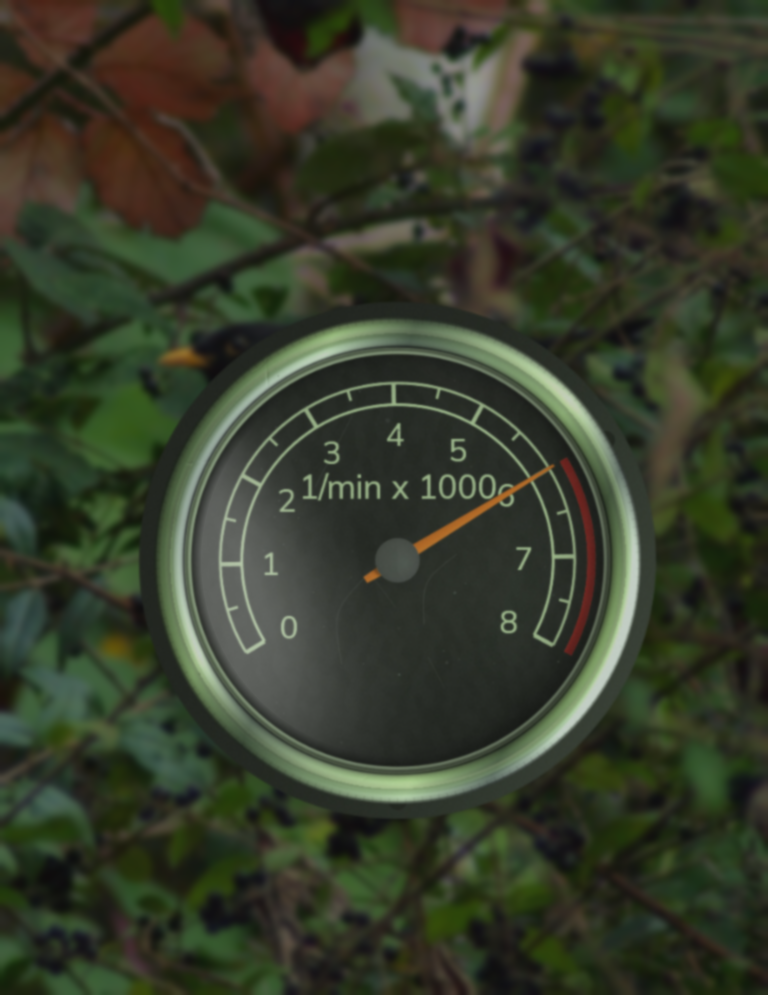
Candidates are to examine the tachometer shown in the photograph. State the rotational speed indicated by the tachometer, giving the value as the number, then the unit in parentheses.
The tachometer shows 6000 (rpm)
